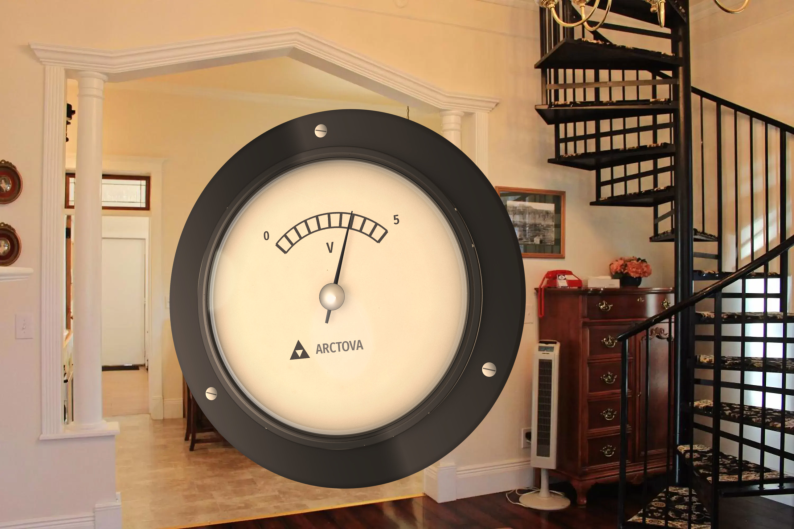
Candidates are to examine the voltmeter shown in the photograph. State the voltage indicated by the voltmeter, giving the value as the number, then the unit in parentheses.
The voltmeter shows 3.5 (V)
